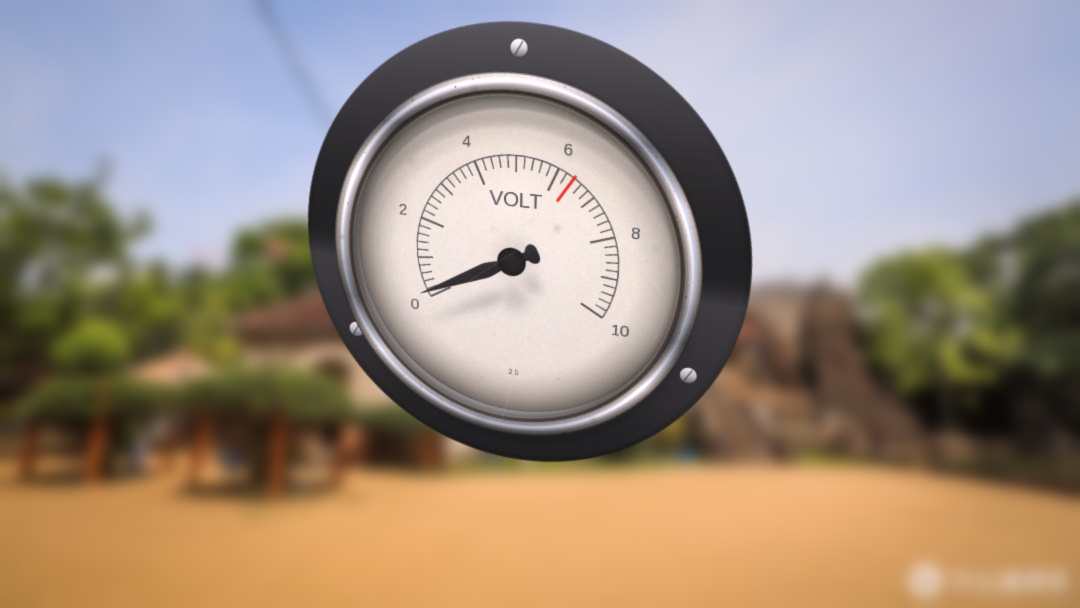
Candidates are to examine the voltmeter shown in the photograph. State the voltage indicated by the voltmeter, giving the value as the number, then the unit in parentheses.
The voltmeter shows 0.2 (V)
